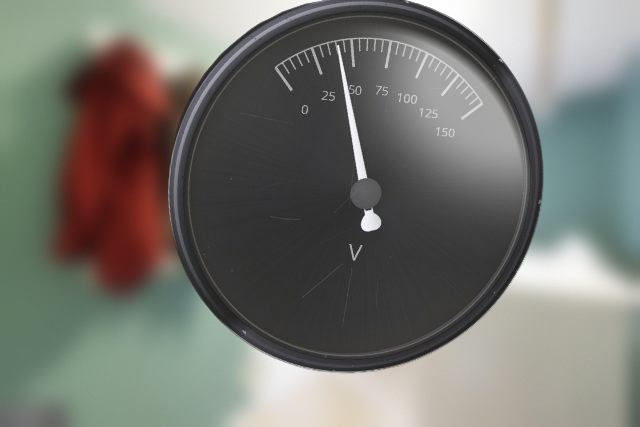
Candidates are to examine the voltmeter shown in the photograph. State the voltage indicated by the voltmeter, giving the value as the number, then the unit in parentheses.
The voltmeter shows 40 (V)
